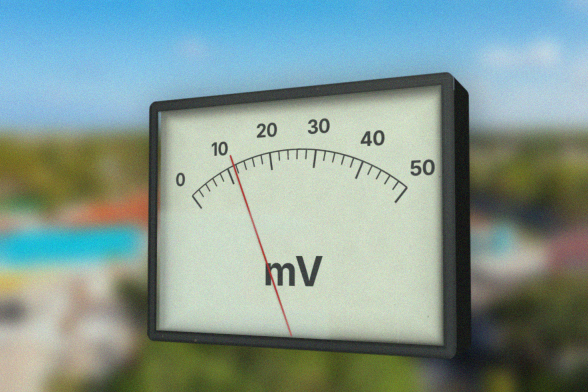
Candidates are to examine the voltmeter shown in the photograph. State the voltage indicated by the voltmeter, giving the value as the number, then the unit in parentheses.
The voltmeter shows 12 (mV)
